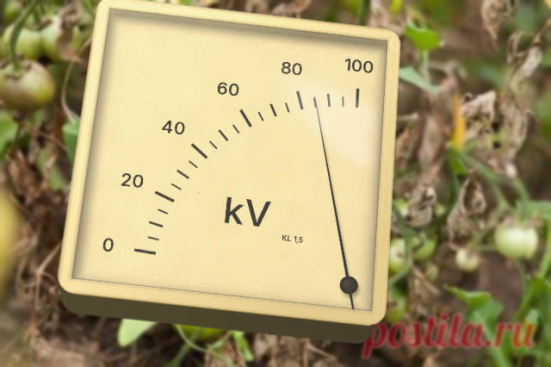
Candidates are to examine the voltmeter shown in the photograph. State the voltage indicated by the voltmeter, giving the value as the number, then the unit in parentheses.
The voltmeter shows 85 (kV)
